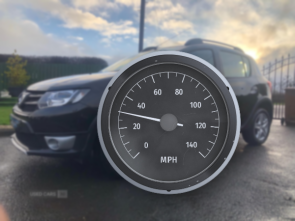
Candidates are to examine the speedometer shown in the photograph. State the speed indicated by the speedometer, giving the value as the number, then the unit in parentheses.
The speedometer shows 30 (mph)
